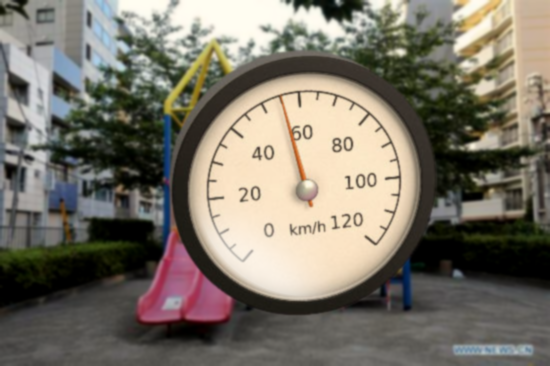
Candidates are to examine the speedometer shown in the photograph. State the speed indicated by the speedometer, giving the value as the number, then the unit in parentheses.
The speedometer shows 55 (km/h)
